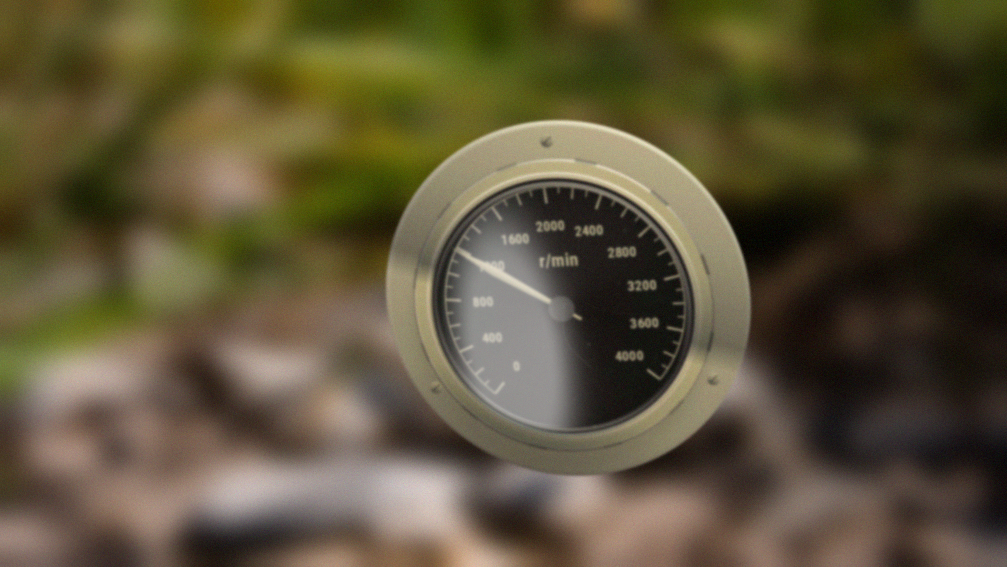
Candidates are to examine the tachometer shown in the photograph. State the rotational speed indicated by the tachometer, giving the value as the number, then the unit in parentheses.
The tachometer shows 1200 (rpm)
